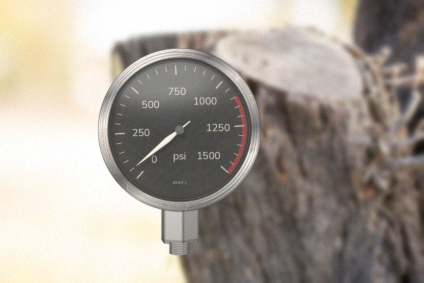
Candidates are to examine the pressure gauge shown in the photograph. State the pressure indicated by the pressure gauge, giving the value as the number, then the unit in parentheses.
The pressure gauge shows 50 (psi)
